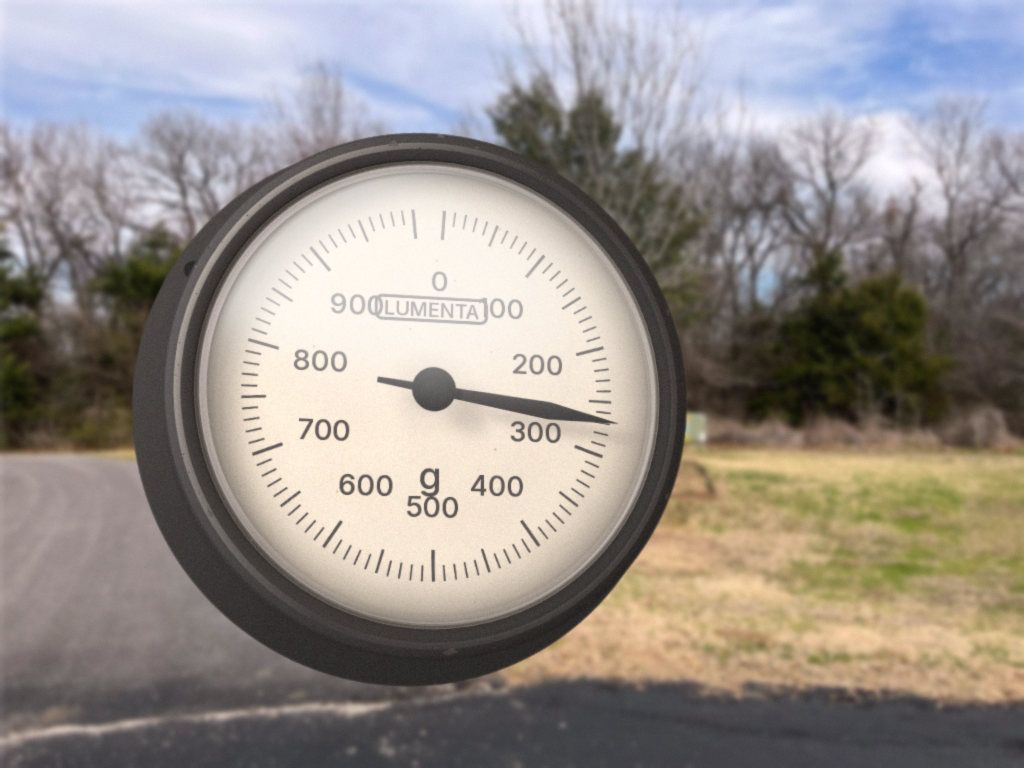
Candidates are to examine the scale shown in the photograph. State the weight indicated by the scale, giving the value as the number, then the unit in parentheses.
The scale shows 270 (g)
